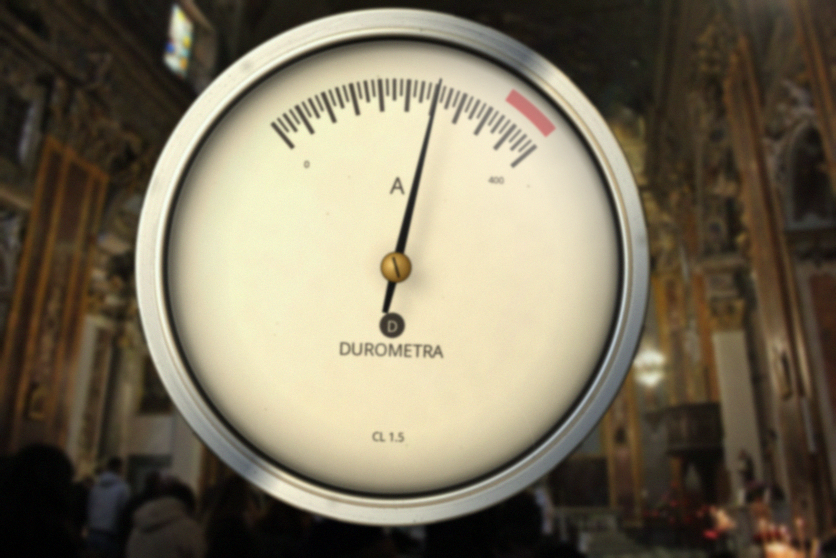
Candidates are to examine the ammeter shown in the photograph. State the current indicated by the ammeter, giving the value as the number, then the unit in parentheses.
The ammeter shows 240 (A)
